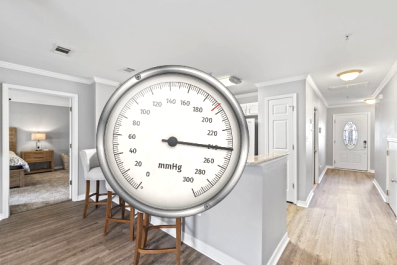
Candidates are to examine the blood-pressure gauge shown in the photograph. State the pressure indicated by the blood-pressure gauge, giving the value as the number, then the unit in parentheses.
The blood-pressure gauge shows 240 (mmHg)
